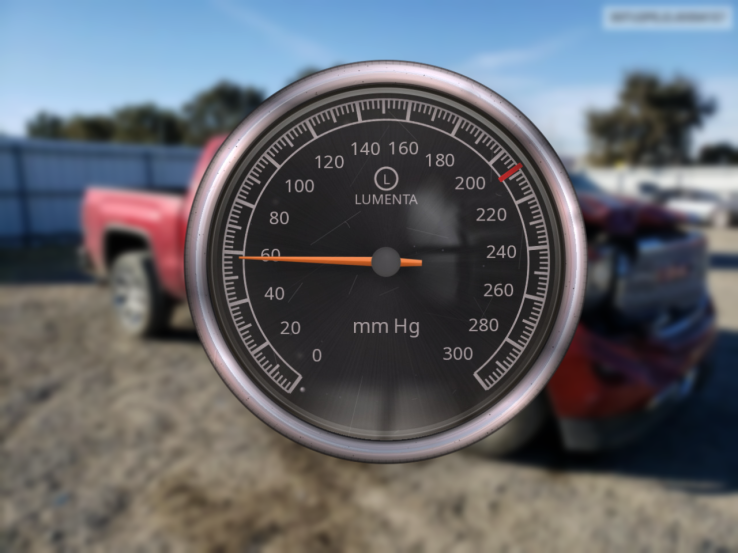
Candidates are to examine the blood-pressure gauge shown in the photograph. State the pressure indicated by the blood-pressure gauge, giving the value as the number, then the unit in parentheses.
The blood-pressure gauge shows 58 (mmHg)
